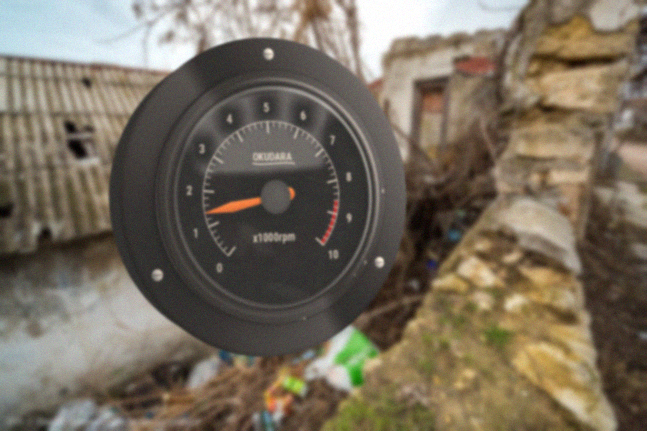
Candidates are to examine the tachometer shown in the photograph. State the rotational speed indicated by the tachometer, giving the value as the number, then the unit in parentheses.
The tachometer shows 1400 (rpm)
